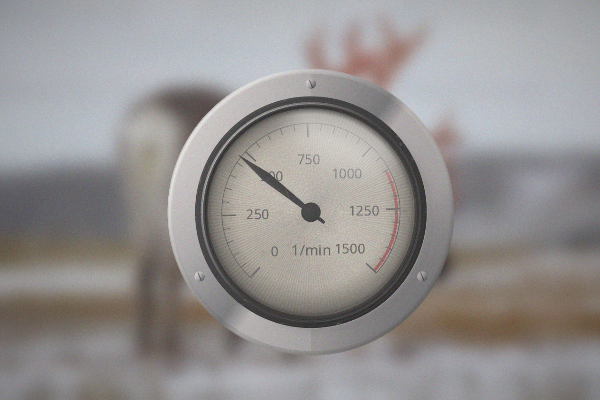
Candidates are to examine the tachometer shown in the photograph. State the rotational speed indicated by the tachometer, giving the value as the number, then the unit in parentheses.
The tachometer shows 475 (rpm)
